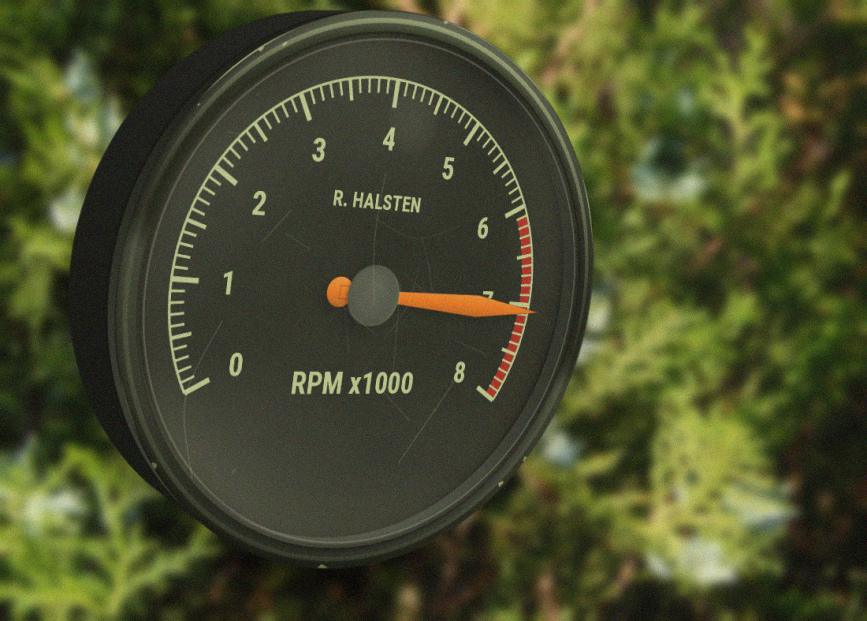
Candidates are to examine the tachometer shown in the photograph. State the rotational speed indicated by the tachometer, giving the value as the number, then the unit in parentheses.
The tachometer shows 7050 (rpm)
